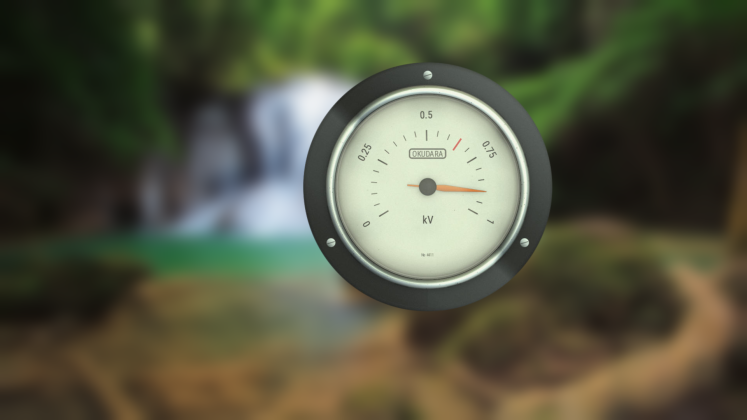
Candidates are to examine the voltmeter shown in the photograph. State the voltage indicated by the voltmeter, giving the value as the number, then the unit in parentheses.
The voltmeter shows 0.9 (kV)
